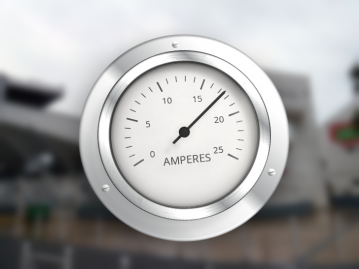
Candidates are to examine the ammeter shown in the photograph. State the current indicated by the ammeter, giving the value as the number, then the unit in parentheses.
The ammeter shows 17.5 (A)
